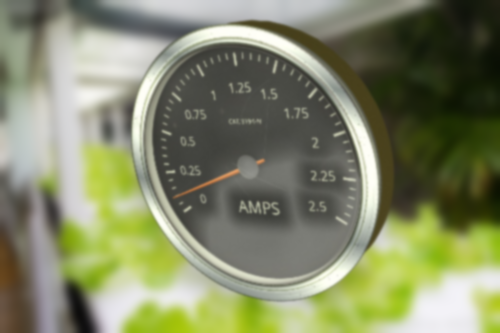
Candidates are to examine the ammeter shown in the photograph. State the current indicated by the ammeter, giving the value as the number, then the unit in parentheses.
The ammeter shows 0.1 (A)
